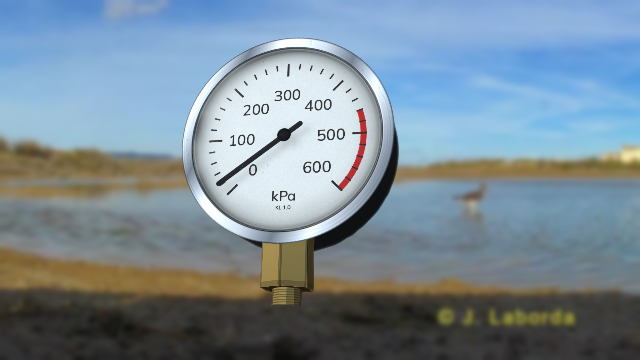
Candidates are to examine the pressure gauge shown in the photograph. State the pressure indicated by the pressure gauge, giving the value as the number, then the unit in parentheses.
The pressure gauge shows 20 (kPa)
